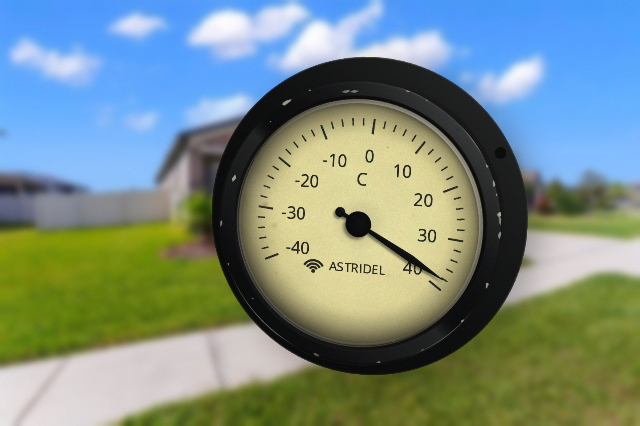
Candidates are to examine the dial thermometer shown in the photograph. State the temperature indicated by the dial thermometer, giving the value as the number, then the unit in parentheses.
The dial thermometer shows 38 (°C)
